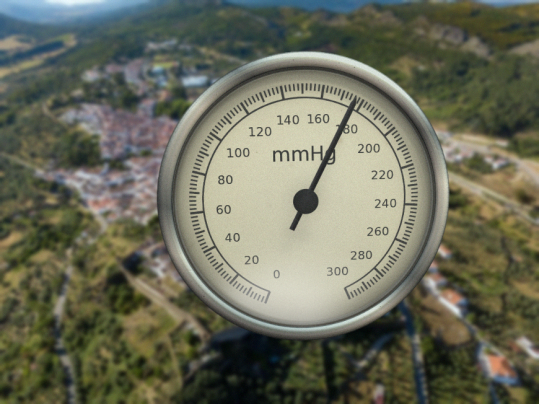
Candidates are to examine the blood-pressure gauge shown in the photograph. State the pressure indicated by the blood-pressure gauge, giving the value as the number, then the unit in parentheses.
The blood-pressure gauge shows 176 (mmHg)
